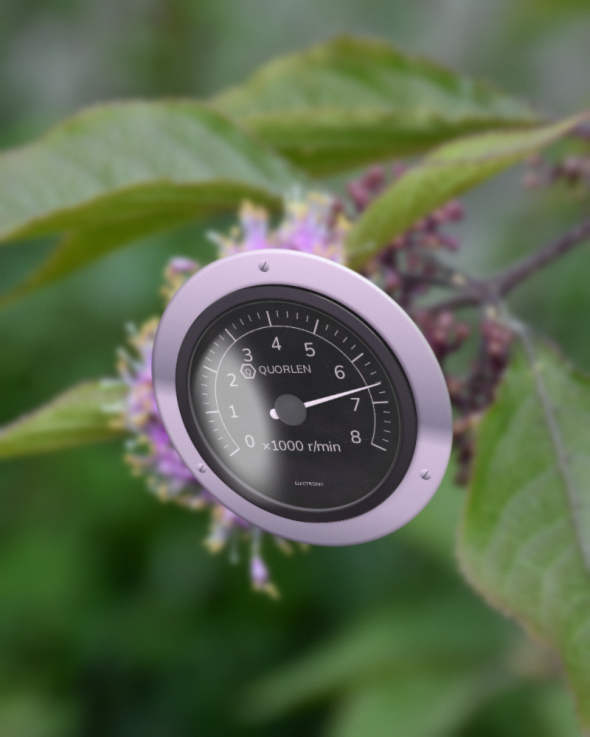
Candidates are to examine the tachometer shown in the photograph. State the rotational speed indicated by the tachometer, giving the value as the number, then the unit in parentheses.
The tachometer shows 6600 (rpm)
